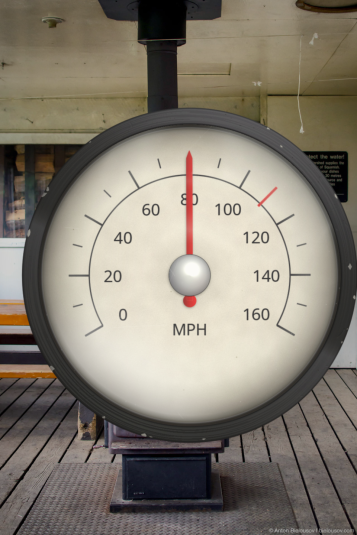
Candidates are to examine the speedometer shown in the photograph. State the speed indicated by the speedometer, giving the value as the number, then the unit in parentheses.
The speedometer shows 80 (mph)
